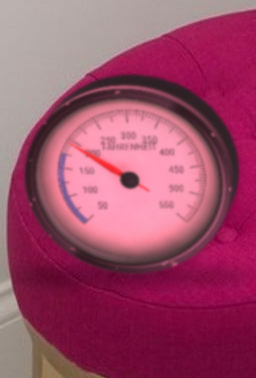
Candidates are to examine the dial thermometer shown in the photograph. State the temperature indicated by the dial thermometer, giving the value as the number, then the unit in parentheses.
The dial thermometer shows 200 (°F)
